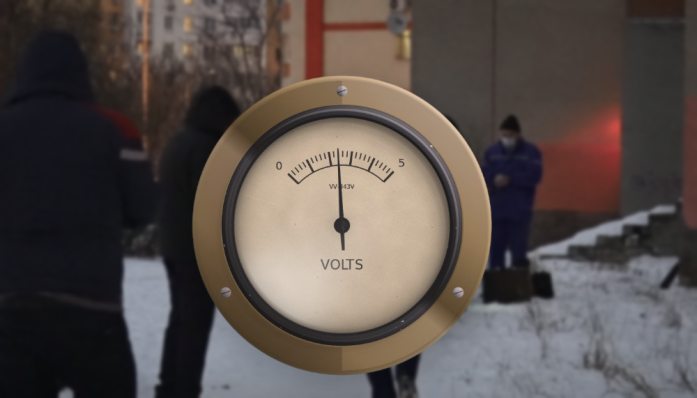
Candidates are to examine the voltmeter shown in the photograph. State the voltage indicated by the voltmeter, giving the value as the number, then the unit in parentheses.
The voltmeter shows 2.4 (V)
